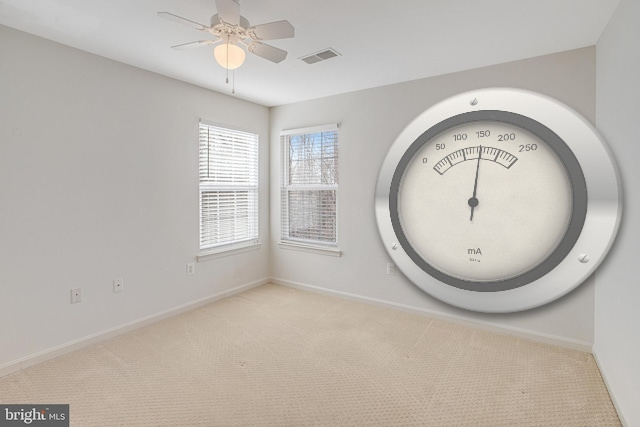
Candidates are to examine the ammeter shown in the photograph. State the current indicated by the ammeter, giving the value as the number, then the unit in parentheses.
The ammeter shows 150 (mA)
